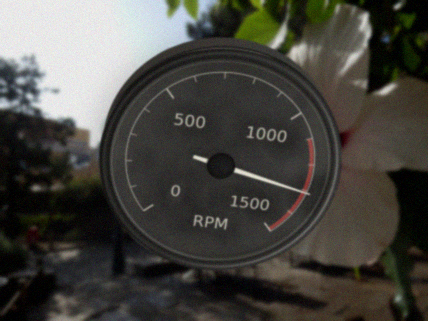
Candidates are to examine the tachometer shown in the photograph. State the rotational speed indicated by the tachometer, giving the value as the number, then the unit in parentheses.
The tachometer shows 1300 (rpm)
